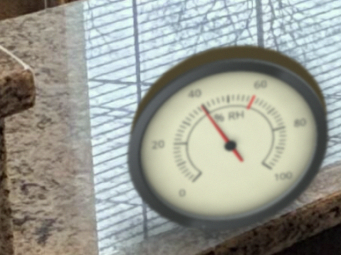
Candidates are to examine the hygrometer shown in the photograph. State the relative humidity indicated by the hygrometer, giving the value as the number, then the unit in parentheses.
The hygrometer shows 40 (%)
